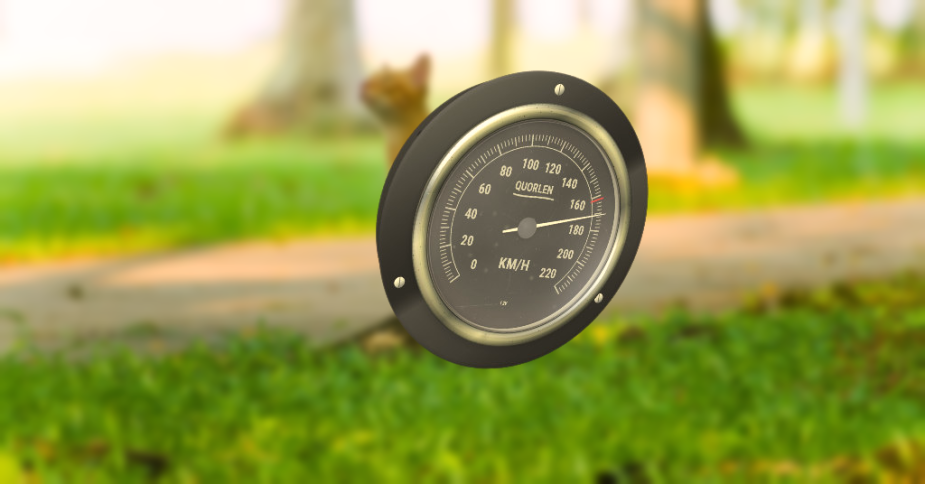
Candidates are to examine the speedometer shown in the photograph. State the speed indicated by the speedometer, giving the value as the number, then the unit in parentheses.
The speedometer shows 170 (km/h)
